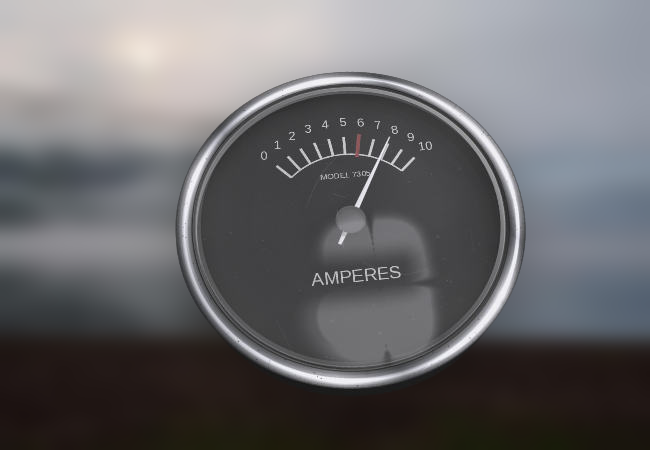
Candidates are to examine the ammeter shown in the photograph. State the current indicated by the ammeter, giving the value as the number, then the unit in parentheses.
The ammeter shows 8 (A)
